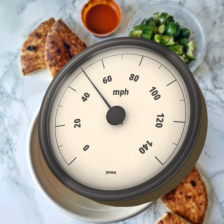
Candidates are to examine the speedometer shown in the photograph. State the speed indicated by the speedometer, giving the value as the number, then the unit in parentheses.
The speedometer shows 50 (mph)
